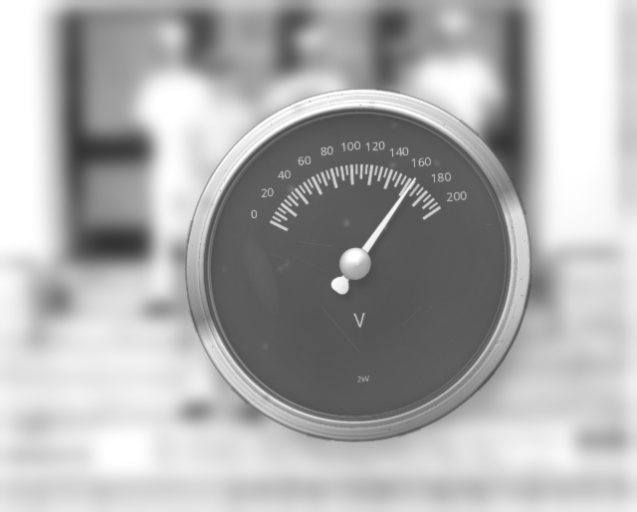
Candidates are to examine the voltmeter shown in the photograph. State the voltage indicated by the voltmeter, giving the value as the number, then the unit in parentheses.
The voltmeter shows 165 (V)
